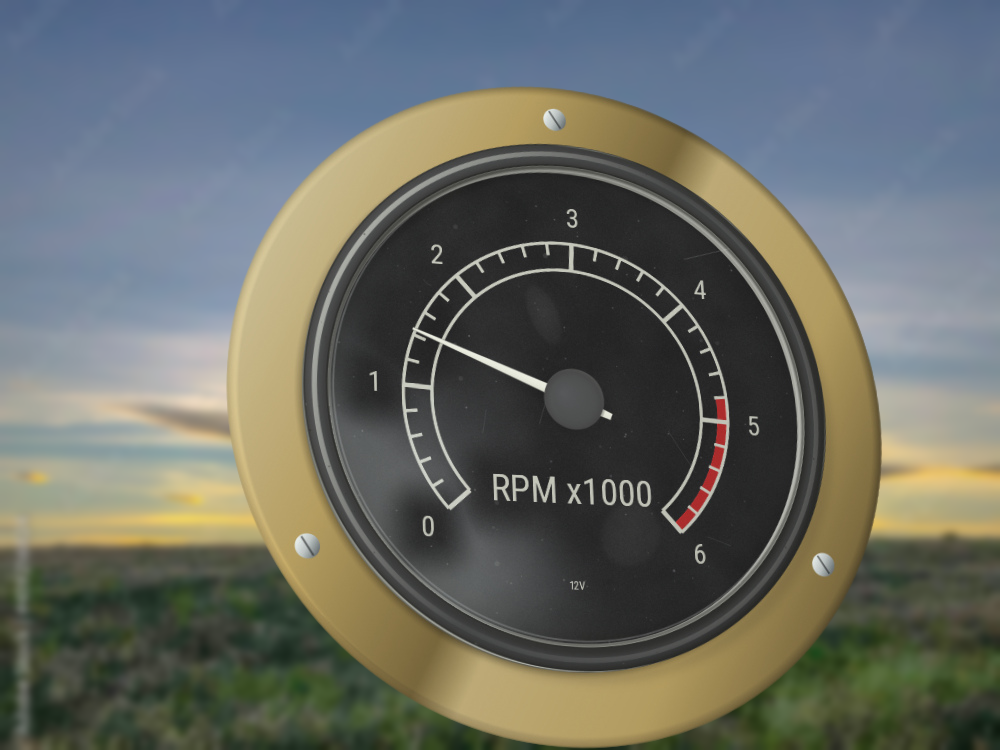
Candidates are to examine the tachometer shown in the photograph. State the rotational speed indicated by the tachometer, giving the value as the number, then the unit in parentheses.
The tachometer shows 1400 (rpm)
